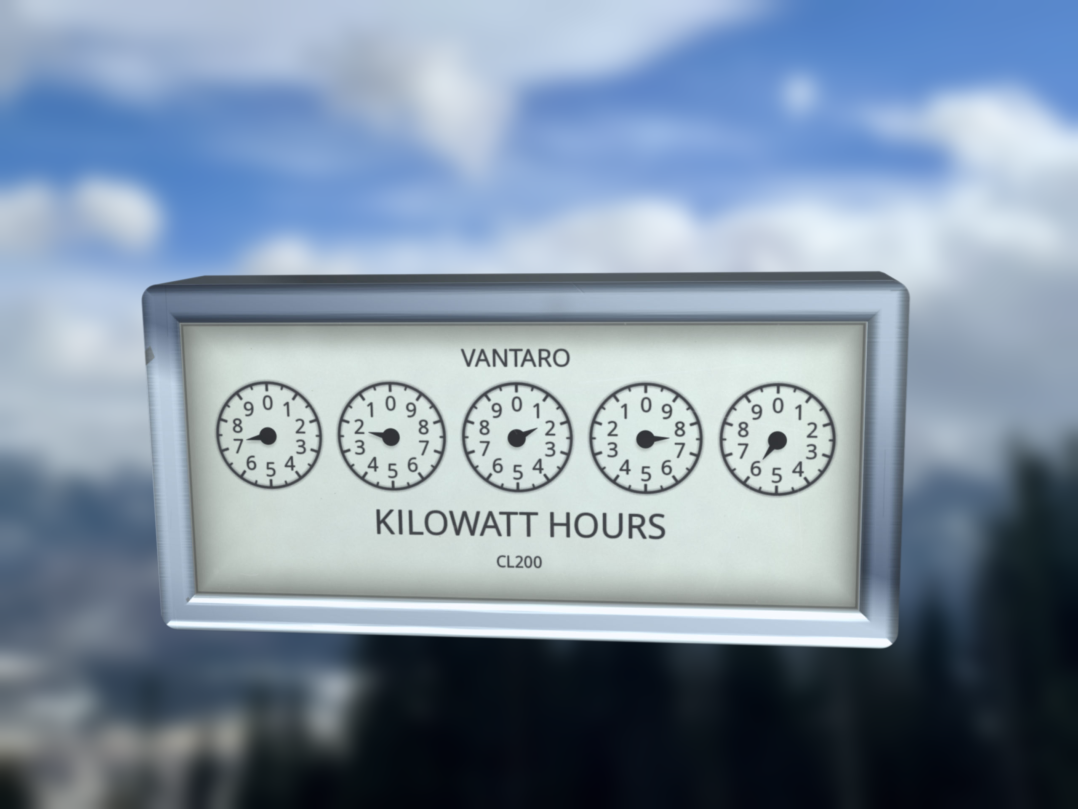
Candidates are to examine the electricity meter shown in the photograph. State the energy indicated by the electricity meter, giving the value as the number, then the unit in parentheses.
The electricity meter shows 72176 (kWh)
